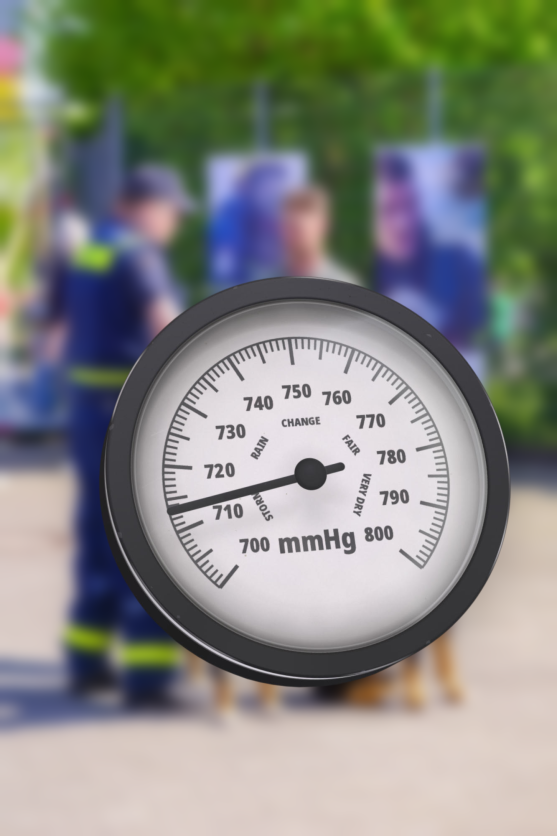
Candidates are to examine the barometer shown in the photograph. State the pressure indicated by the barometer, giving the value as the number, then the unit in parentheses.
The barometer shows 713 (mmHg)
